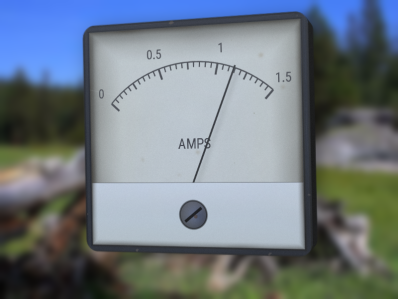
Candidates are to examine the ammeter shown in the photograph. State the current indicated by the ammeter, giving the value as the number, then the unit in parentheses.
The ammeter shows 1.15 (A)
